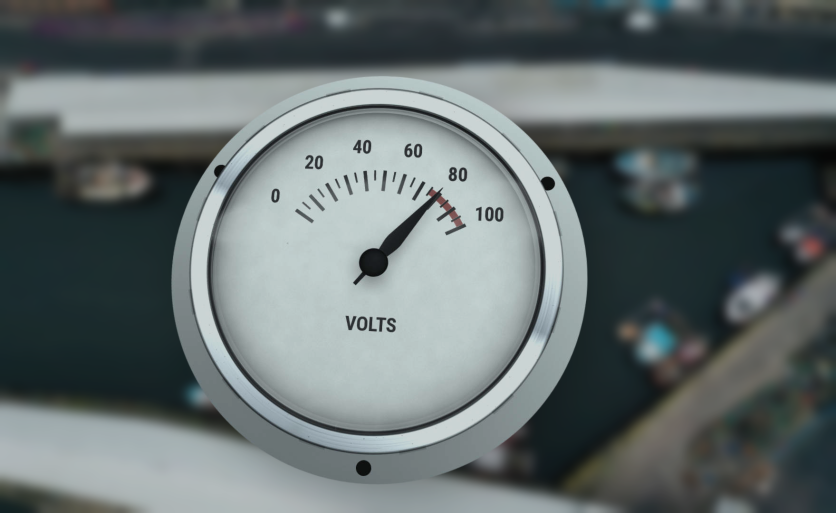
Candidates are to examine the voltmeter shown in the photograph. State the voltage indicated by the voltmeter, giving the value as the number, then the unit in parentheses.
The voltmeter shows 80 (V)
